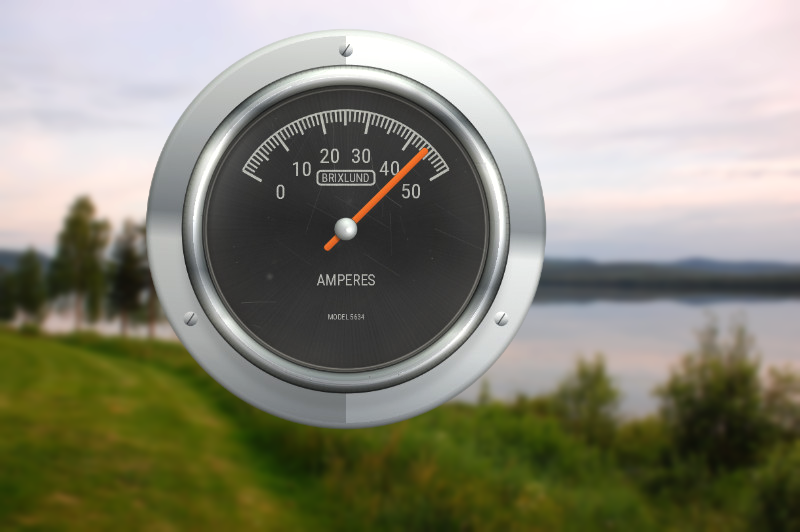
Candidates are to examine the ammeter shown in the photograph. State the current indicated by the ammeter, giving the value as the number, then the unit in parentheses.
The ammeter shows 44 (A)
